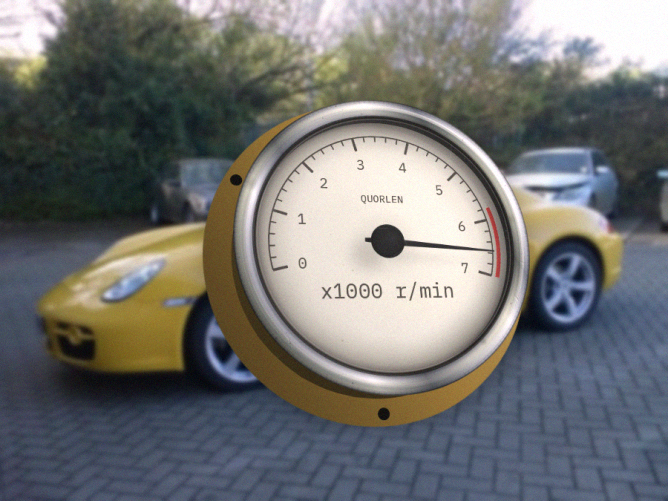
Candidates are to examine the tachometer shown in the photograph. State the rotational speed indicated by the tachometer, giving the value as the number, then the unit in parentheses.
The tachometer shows 6600 (rpm)
